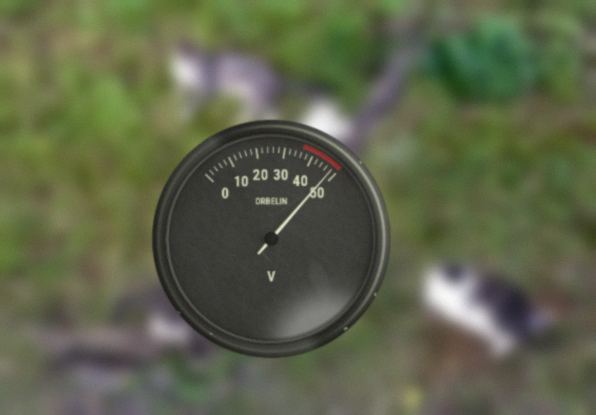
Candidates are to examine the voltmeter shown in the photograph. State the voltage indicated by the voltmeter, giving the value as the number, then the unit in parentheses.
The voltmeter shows 48 (V)
